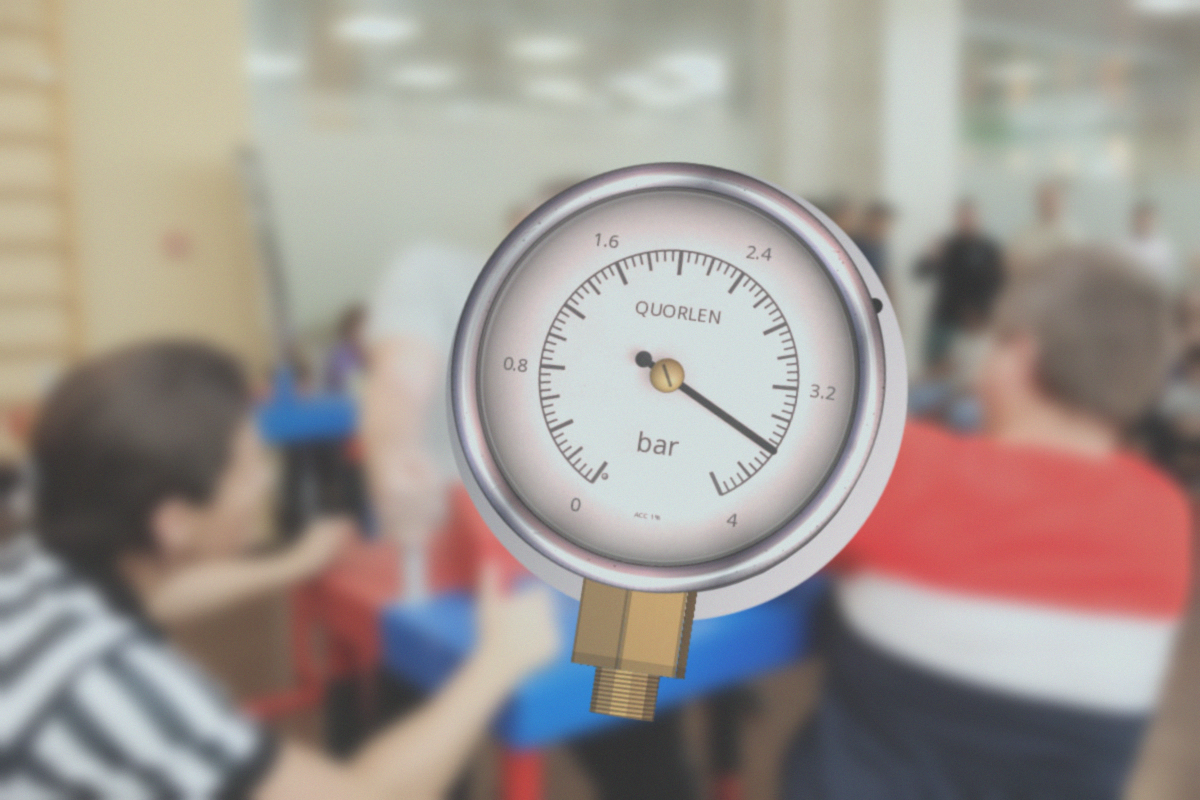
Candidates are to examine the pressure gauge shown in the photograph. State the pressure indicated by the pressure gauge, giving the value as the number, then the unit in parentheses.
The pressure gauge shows 3.6 (bar)
